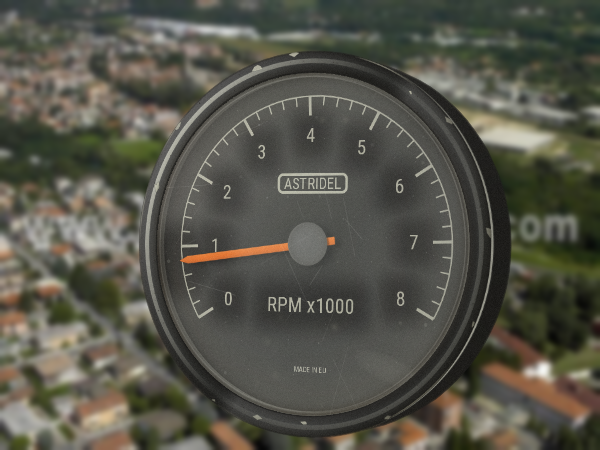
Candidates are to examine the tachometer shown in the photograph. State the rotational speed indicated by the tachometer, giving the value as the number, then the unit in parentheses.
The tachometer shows 800 (rpm)
